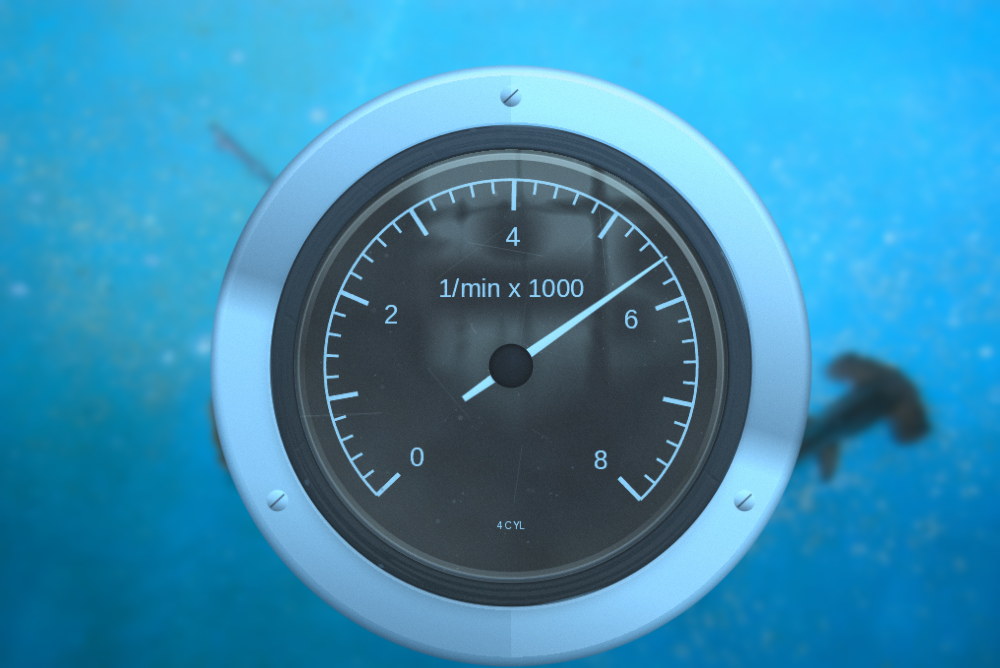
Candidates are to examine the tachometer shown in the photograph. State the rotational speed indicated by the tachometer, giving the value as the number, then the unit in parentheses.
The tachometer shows 5600 (rpm)
